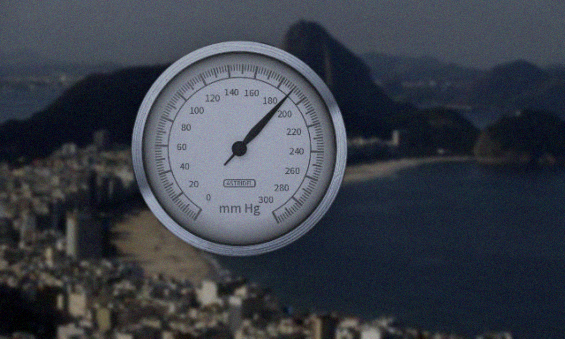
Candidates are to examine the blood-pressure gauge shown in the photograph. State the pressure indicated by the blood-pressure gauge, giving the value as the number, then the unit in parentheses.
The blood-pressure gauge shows 190 (mmHg)
